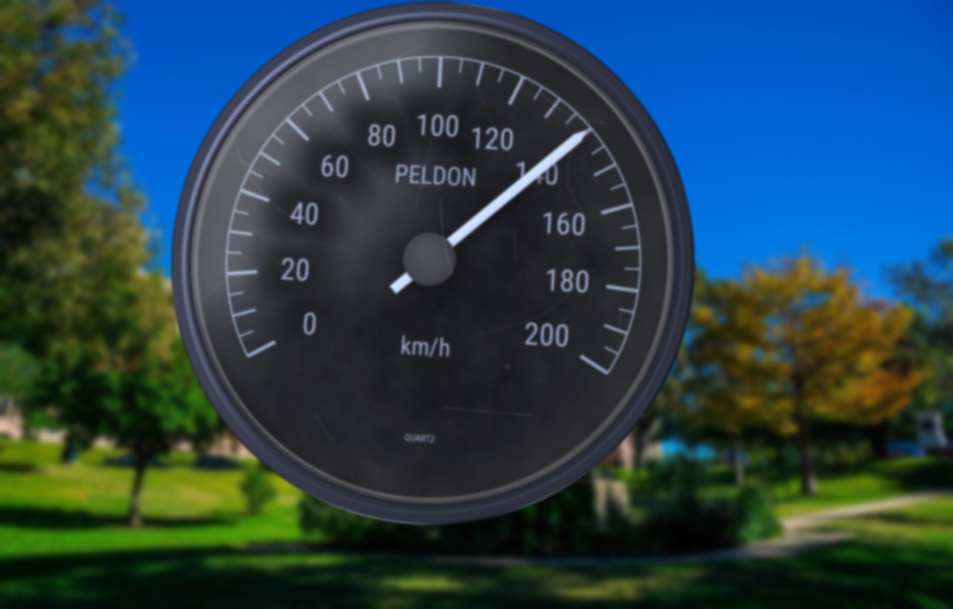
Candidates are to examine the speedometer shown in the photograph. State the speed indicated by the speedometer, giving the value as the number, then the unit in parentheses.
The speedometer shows 140 (km/h)
